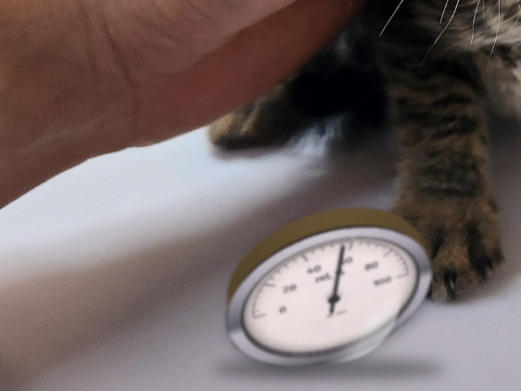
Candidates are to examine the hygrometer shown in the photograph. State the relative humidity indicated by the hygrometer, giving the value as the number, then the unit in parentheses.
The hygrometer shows 56 (%)
